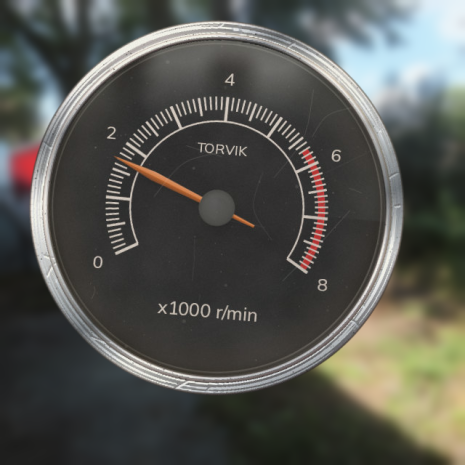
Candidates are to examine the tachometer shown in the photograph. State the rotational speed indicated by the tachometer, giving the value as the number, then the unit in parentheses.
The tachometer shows 1700 (rpm)
